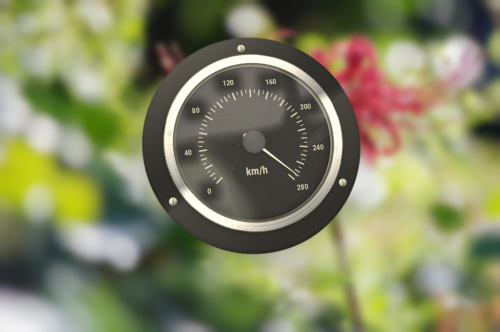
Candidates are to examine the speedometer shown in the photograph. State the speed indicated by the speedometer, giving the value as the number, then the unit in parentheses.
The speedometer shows 275 (km/h)
